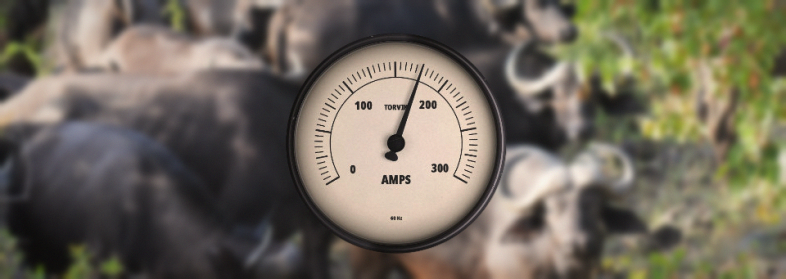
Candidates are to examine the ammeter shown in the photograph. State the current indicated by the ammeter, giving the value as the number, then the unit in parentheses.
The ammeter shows 175 (A)
